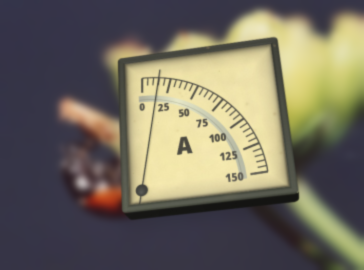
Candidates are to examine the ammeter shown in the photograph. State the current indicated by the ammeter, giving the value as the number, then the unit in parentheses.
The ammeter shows 15 (A)
